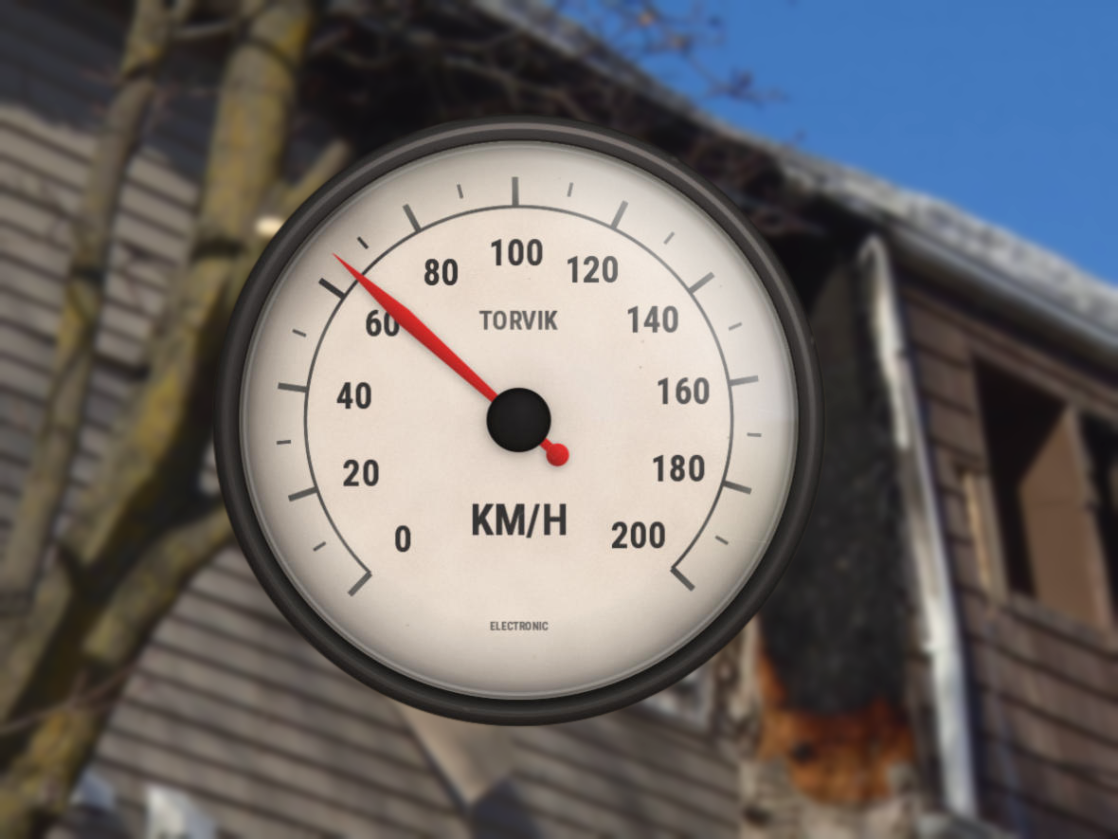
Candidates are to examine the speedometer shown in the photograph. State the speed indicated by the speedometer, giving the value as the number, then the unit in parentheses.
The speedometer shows 65 (km/h)
